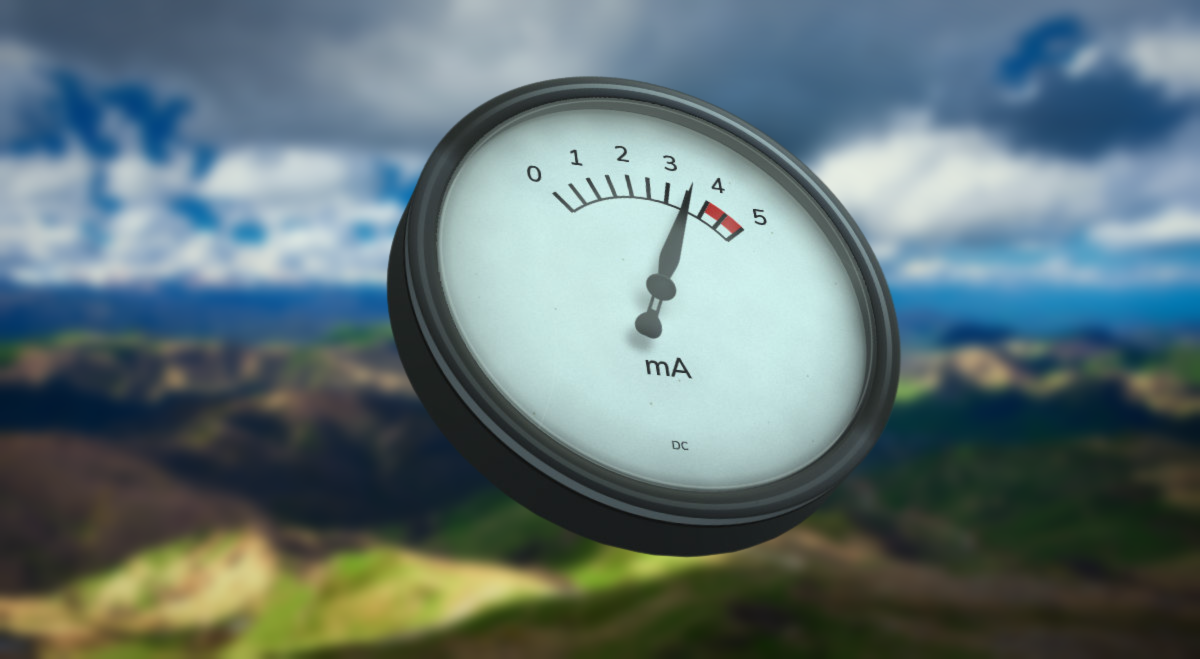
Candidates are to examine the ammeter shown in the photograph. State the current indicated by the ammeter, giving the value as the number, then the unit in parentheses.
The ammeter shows 3.5 (mA)
